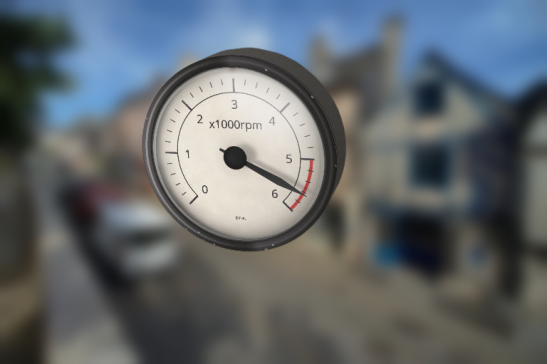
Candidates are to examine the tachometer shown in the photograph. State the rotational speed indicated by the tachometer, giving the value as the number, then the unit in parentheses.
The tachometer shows 5600 (rpm)
